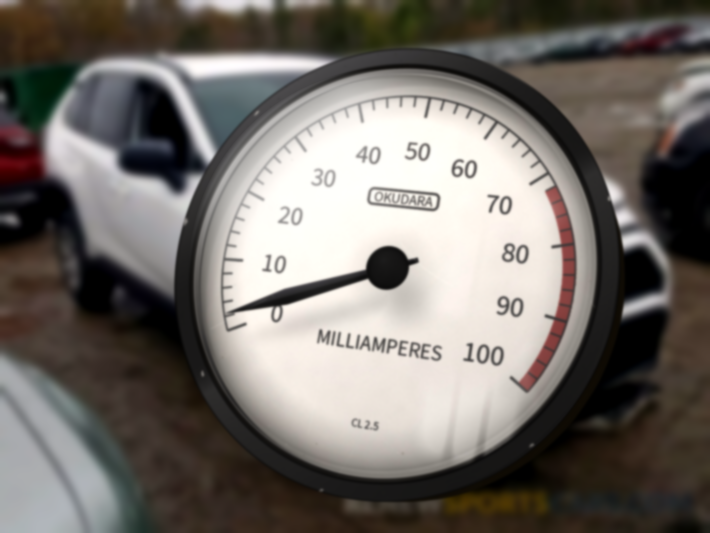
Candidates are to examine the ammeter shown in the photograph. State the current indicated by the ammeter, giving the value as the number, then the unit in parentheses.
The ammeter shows 2 (mA)
